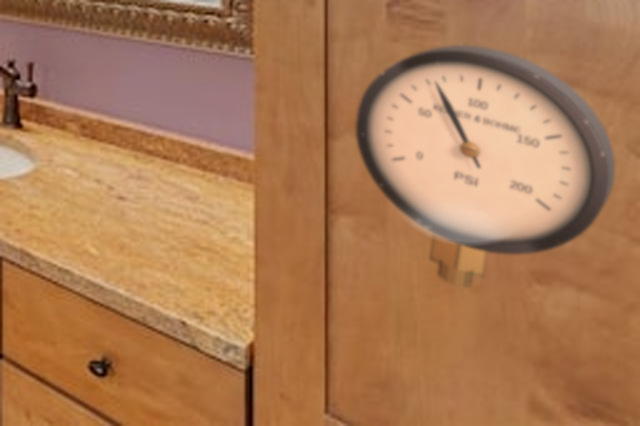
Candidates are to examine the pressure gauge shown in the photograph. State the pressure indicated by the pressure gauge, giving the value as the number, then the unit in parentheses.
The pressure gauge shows 75 (psi)
